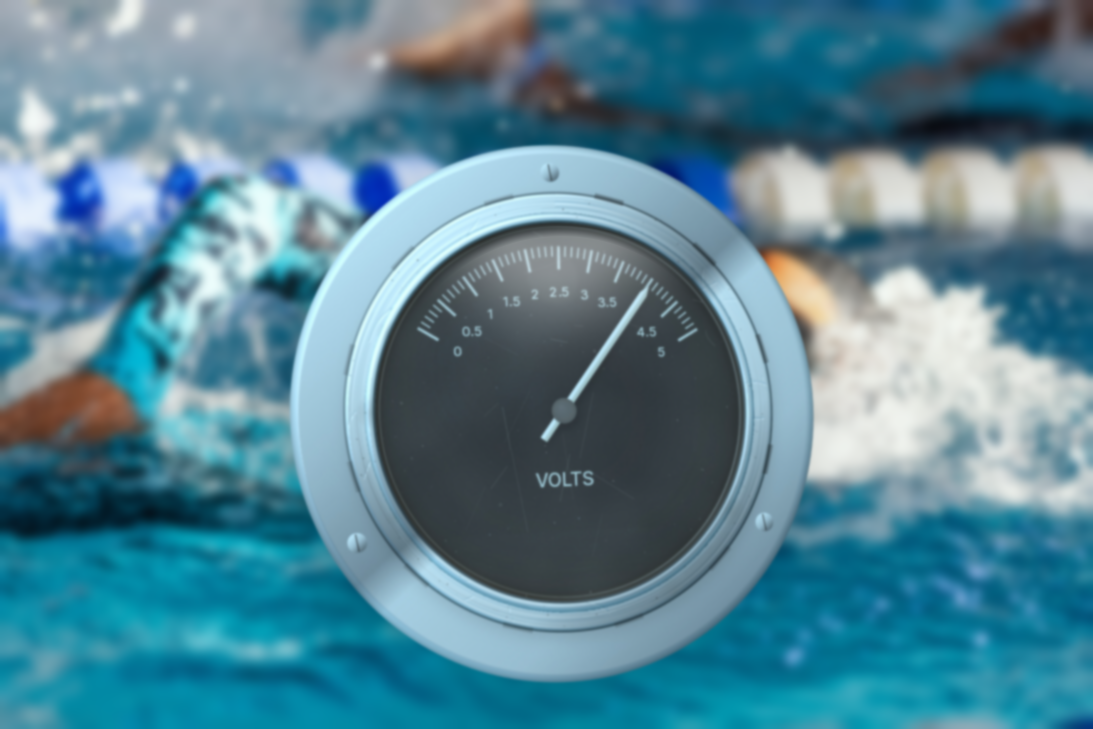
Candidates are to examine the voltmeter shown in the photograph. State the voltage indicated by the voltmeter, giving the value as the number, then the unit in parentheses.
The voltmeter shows 4 (V)
